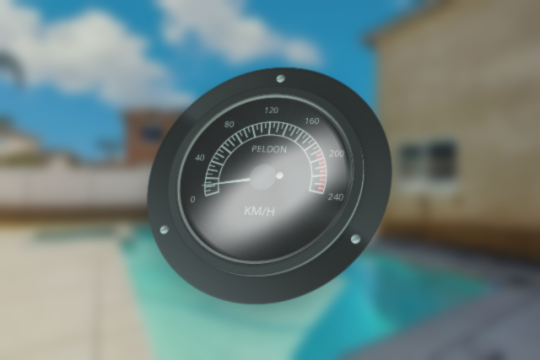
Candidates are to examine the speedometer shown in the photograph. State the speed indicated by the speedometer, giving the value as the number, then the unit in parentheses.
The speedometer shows 10 (km/h)
